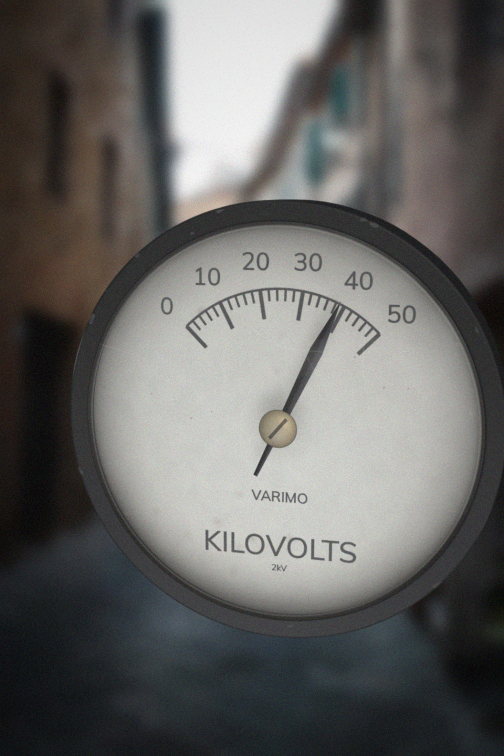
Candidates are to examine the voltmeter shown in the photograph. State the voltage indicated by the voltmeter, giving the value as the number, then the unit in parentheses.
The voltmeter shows 39 (kV)
